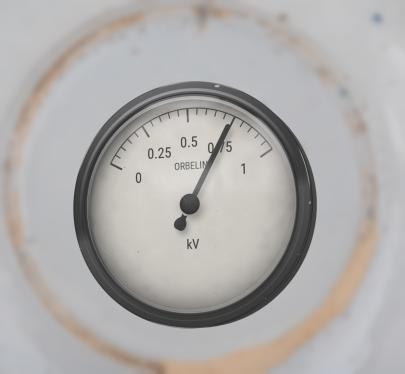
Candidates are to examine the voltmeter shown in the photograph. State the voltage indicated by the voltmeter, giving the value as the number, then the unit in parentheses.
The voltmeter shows 0.75 (kV)
